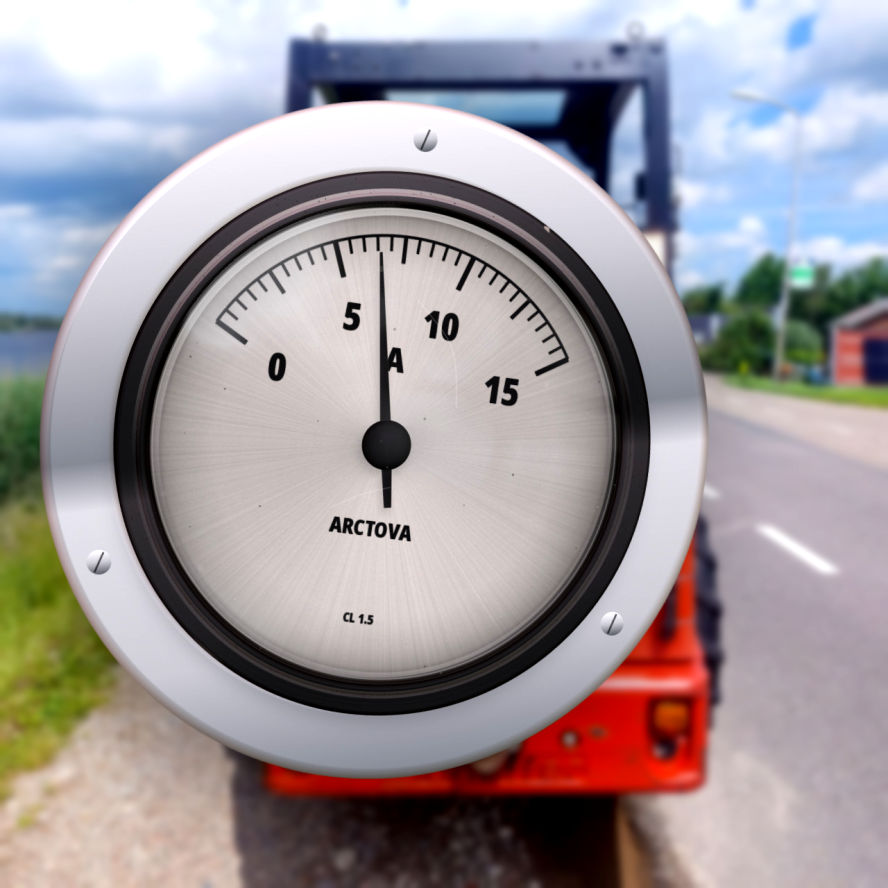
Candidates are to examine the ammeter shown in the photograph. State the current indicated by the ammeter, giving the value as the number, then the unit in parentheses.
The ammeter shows 6.5 (A)
